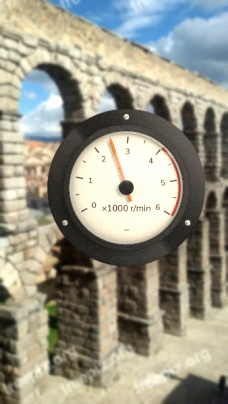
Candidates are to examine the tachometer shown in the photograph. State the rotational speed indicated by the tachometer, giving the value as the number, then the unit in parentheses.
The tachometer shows 2500 (rpm)
